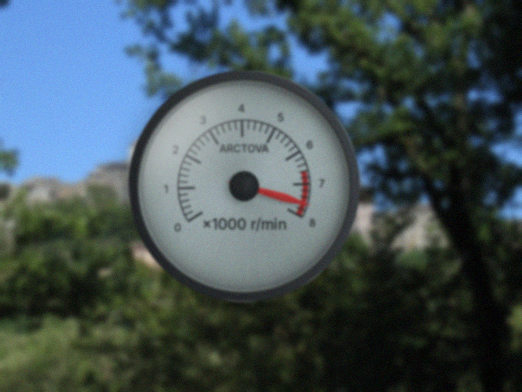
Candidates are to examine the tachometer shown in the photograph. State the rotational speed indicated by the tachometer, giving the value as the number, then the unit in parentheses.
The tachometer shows 7600 (rpm)
